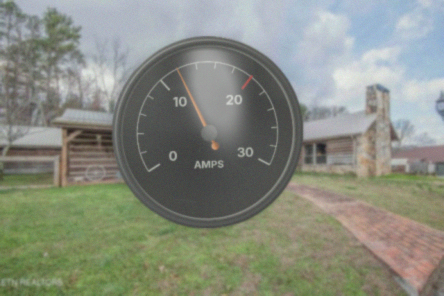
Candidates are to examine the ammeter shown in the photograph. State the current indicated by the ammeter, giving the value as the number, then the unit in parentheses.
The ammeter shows 12 (A)
